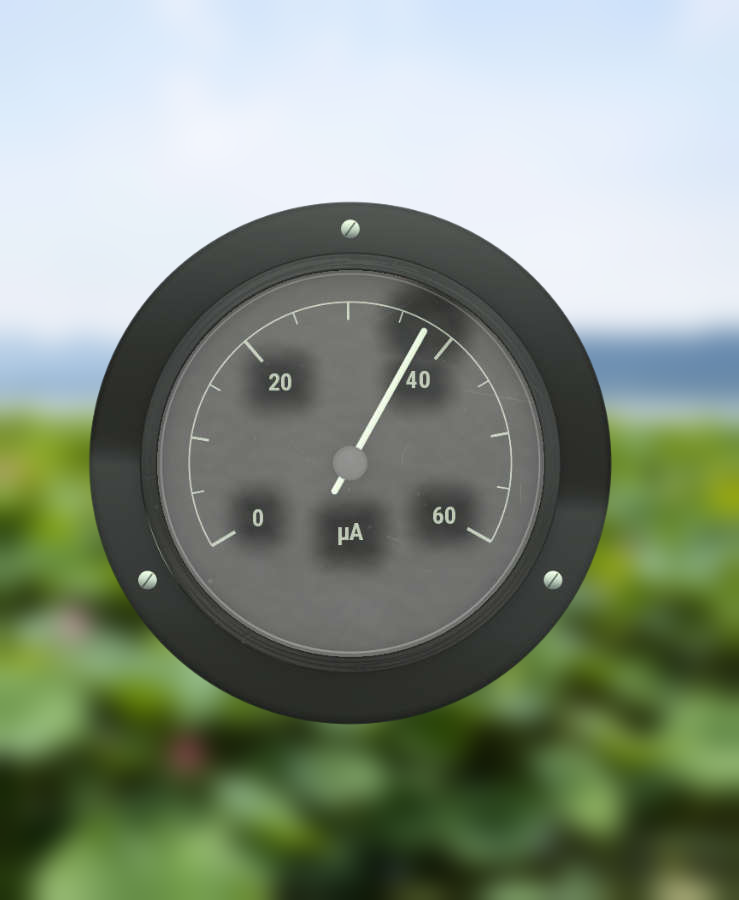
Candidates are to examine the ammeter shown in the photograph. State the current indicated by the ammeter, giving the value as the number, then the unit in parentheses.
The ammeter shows 37.5 (µA)
